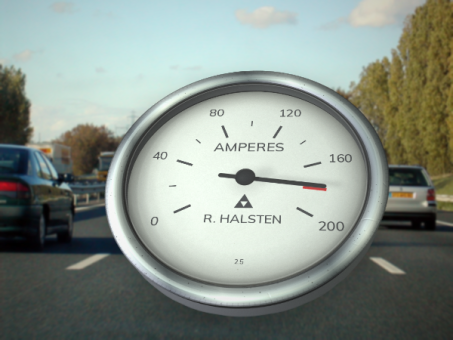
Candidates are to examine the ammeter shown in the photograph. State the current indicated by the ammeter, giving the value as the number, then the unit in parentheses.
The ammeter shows 180 (A)
